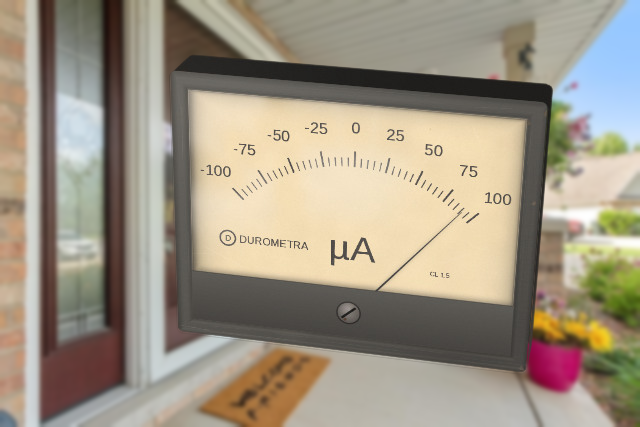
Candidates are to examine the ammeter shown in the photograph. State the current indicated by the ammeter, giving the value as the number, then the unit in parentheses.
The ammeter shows 90 (µA)
